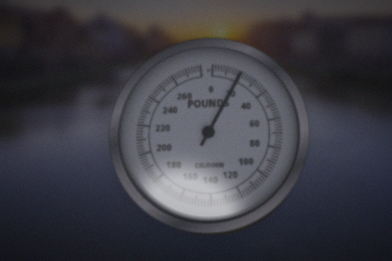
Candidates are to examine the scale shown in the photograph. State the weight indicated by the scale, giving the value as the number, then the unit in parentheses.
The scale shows 20 (lb)
